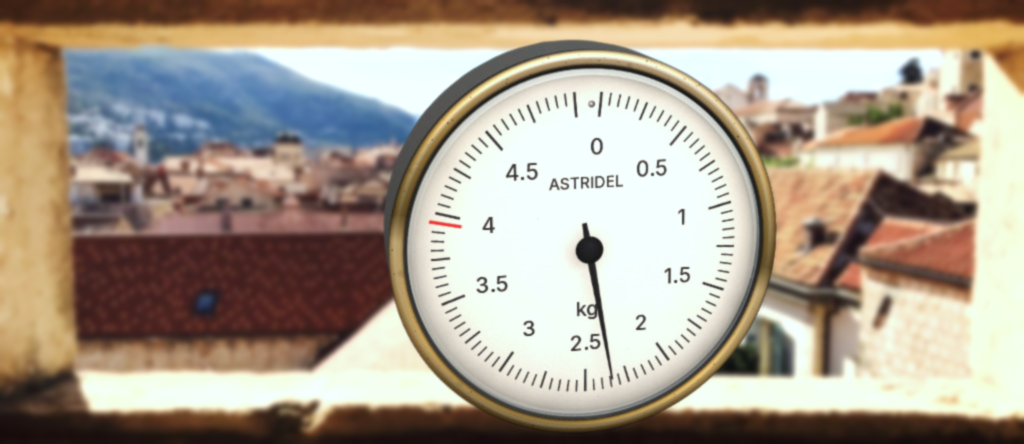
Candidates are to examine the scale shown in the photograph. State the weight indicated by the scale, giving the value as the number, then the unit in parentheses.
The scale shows 2.35 (kg)
